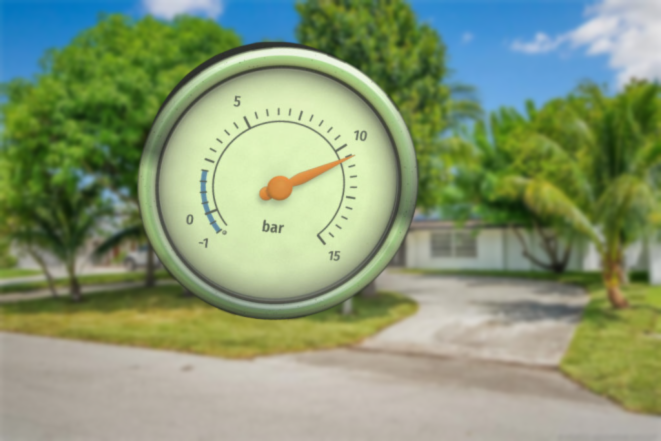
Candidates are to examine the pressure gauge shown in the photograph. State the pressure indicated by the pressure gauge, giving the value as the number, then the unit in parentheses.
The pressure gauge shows 10.5 (bar)
